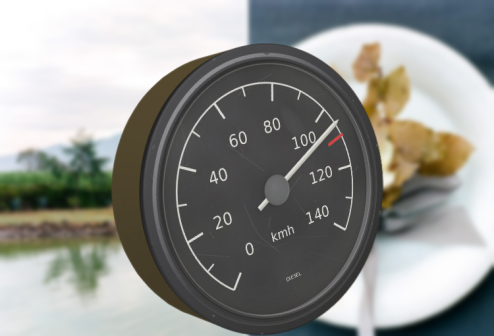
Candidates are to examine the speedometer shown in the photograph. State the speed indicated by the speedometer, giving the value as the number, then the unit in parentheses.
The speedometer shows 105 (km/h)
